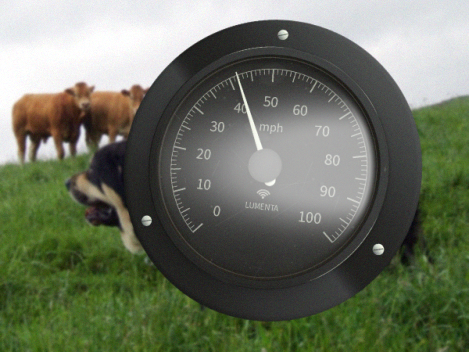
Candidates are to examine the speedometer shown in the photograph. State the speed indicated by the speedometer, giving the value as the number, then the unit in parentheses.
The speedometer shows 42 (mph)
